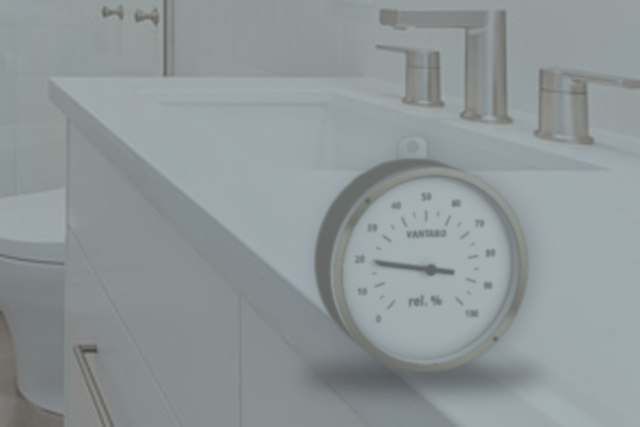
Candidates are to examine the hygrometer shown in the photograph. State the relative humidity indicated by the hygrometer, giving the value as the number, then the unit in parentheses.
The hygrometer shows 20 (%)
